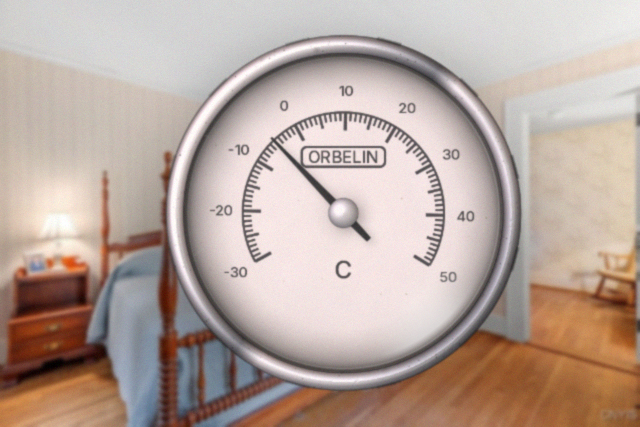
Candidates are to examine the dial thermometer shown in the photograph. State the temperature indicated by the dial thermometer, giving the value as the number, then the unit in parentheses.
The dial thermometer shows -5 (°C)
